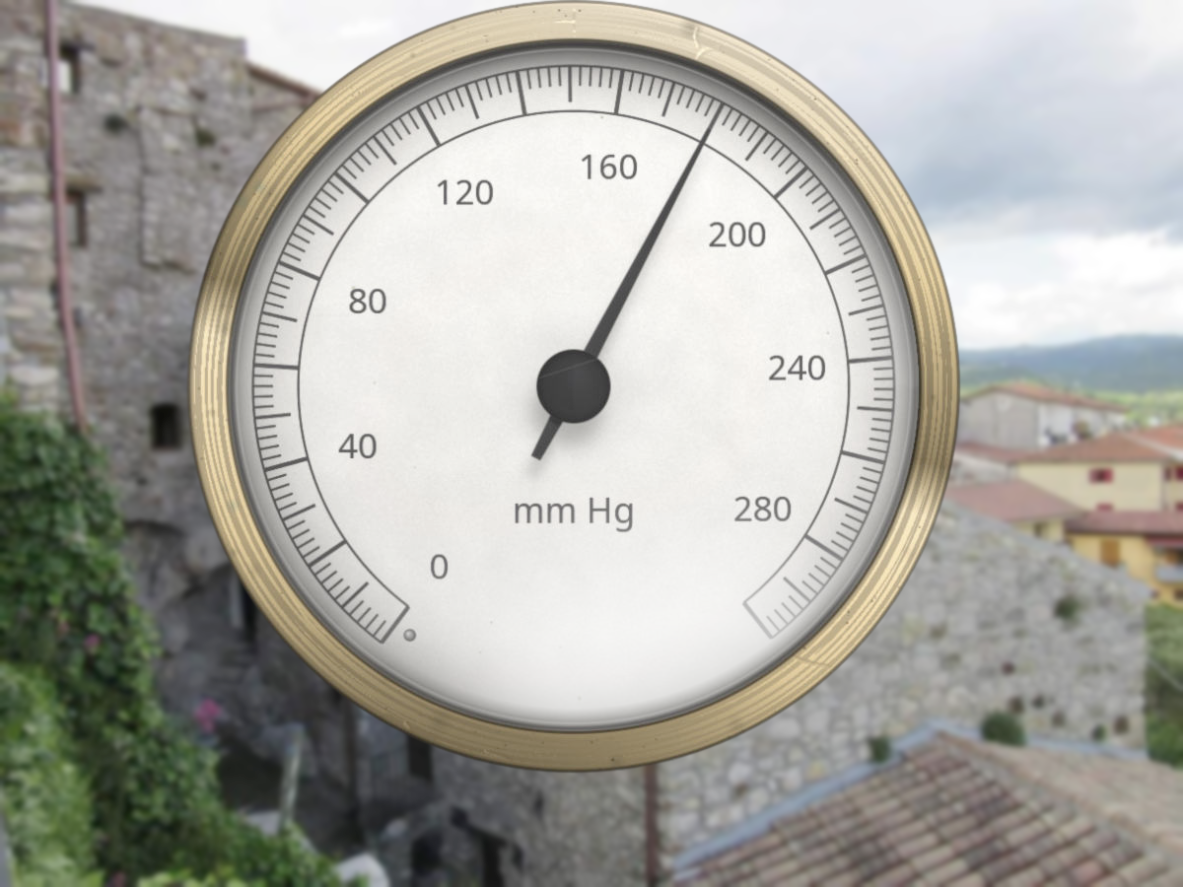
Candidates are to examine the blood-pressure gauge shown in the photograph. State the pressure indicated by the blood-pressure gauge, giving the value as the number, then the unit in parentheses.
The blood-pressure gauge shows 180 (mmHg)
